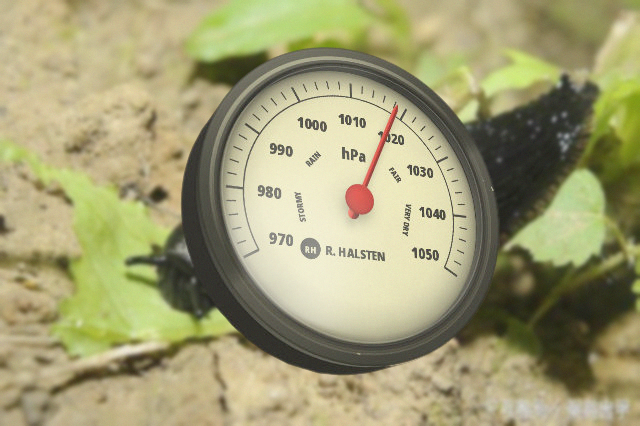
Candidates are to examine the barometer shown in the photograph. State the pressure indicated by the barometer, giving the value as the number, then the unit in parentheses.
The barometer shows 1018 (hPa)
